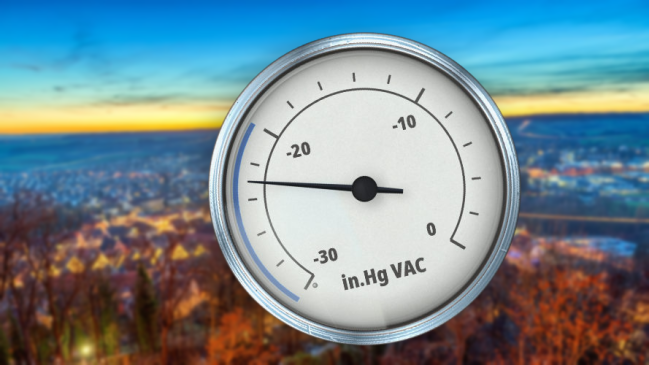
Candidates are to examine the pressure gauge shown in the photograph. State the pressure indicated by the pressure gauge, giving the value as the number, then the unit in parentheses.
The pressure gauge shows -23 (inHg)
